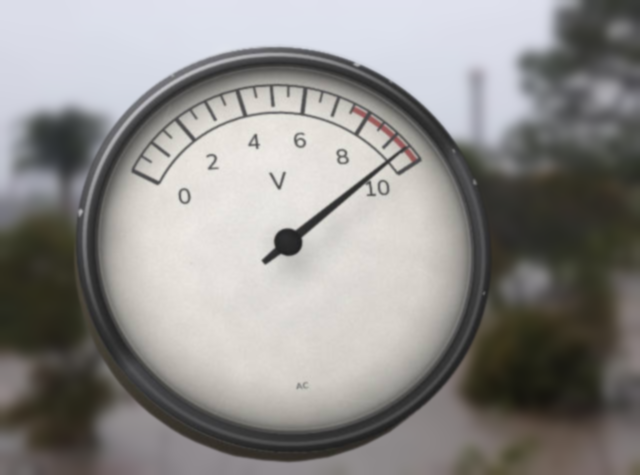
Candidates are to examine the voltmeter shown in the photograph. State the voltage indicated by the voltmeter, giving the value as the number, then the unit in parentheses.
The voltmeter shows 9.5 (V)
